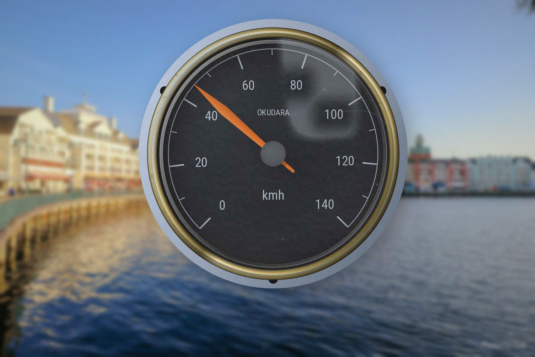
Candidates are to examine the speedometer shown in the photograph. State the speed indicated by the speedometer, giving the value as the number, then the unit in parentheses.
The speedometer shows 45 (km/h)
